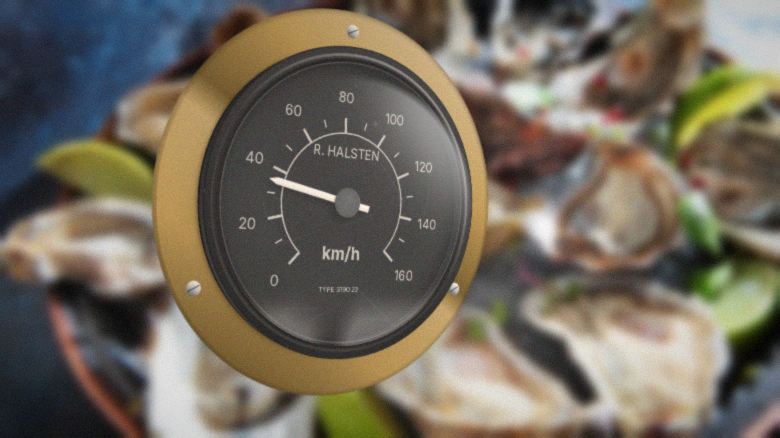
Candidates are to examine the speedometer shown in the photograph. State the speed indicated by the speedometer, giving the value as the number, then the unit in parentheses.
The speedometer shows 35 (km/h)
